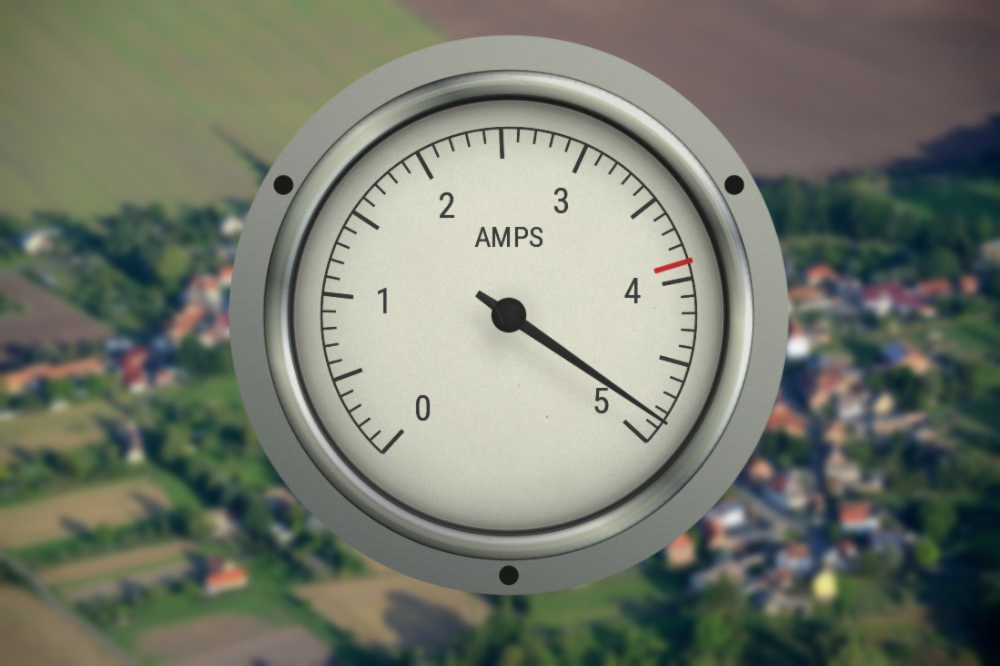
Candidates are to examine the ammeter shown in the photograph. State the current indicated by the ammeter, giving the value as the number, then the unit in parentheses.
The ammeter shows 4.85 (A)
